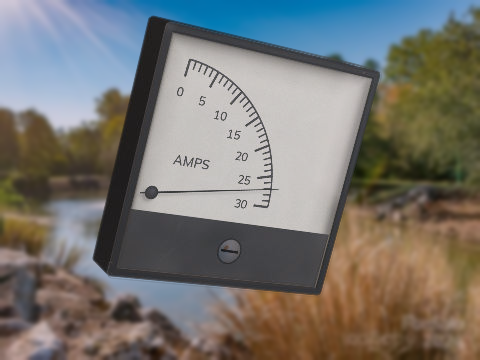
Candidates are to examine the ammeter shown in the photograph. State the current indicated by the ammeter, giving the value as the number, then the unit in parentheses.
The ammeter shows 27 (A)
